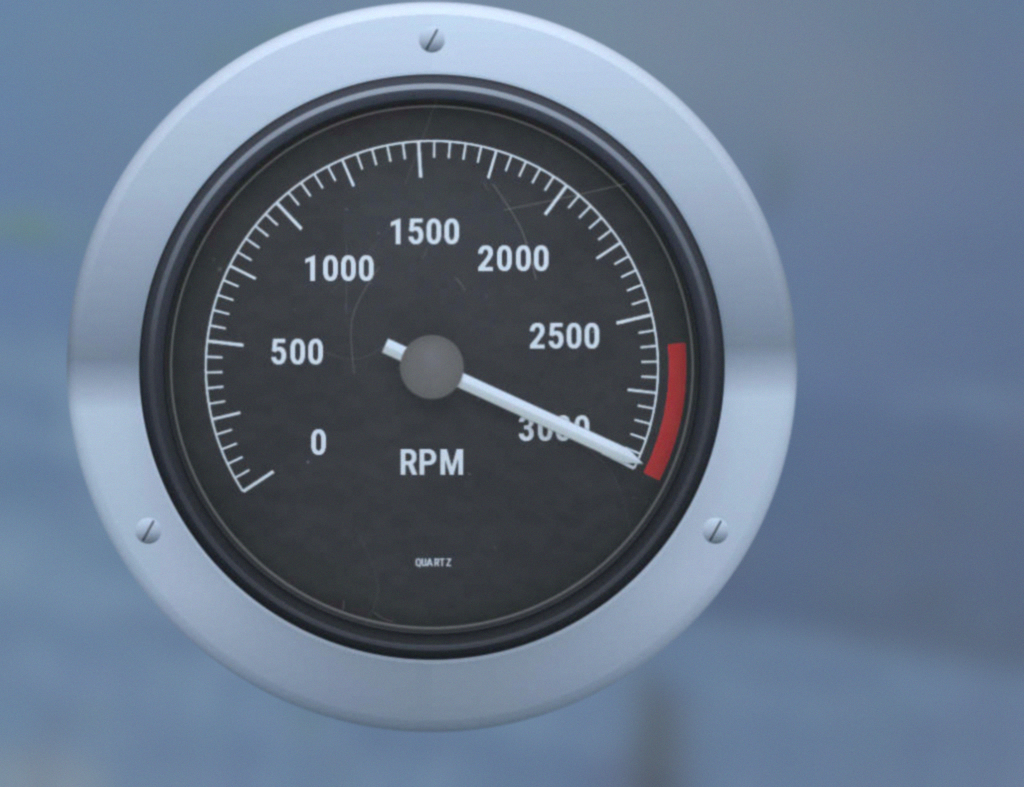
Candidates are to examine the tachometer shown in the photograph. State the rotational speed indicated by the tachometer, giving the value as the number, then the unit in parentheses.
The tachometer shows 2975 (rpm)
